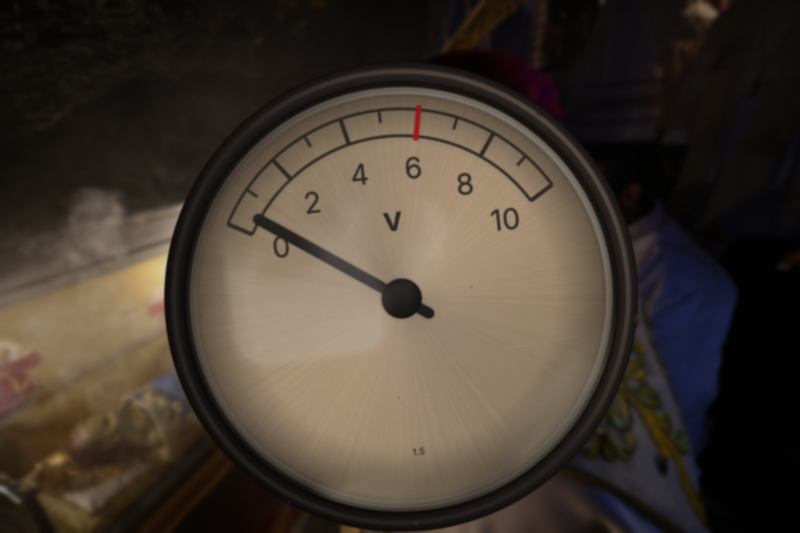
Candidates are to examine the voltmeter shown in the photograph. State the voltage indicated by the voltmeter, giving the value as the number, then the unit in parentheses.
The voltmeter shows 0.5 (V)
